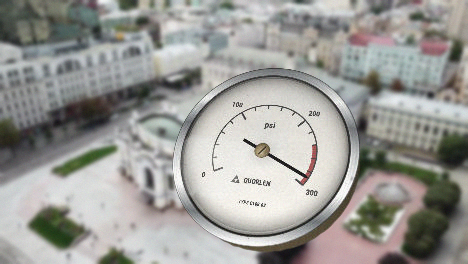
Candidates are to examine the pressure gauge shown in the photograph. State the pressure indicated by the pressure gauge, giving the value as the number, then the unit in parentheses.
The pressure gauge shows 290 (psi)
